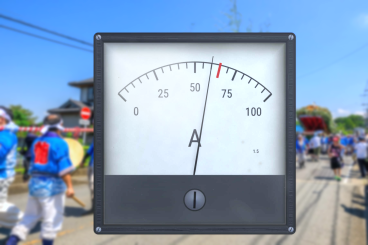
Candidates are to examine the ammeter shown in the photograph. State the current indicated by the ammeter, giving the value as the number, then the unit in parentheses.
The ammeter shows 60 (A)
